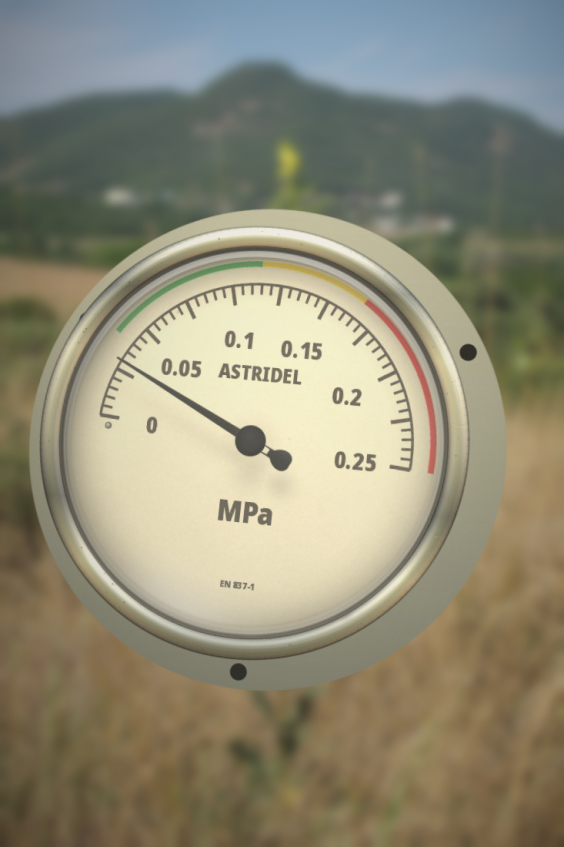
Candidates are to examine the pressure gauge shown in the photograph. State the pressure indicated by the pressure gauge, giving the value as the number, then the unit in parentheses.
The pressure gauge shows 0.03 (MPa)
